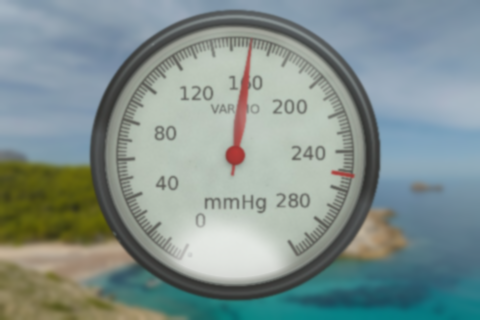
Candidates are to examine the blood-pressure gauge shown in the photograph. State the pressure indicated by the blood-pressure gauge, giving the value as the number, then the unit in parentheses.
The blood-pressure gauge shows 160 (mmHg)
